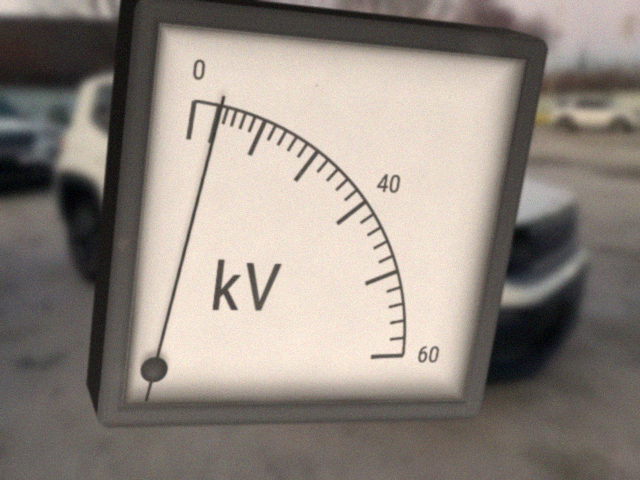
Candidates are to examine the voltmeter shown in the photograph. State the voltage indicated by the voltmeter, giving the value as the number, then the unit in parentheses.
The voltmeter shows 10 (kV)
